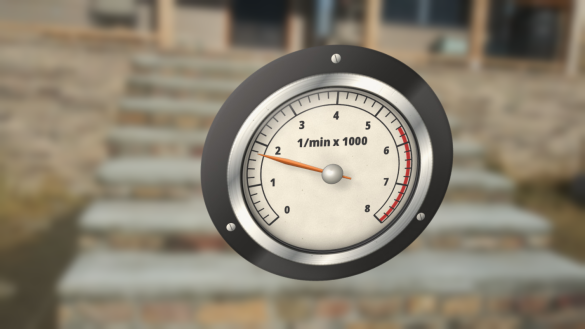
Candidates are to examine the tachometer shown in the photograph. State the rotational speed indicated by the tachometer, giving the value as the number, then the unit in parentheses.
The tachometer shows 1800 (rpm)
